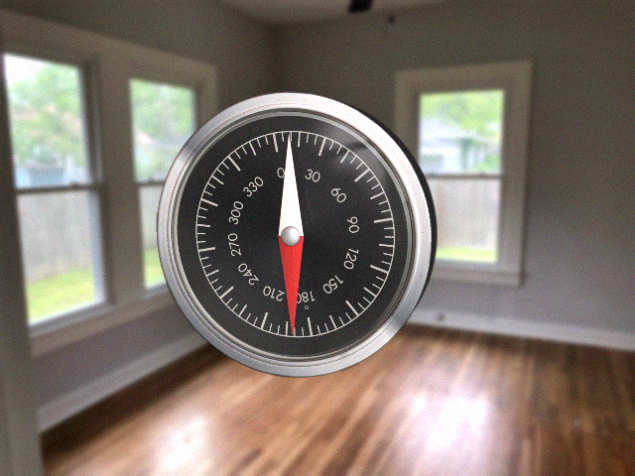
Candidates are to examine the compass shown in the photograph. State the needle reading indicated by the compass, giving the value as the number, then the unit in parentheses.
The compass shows 190 (°)
